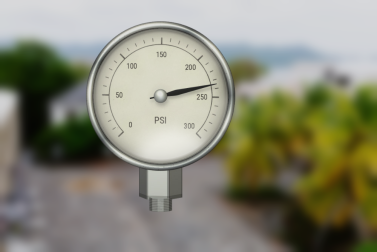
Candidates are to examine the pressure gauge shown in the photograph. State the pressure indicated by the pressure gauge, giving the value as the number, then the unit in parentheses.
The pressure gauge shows 235 (psi)
